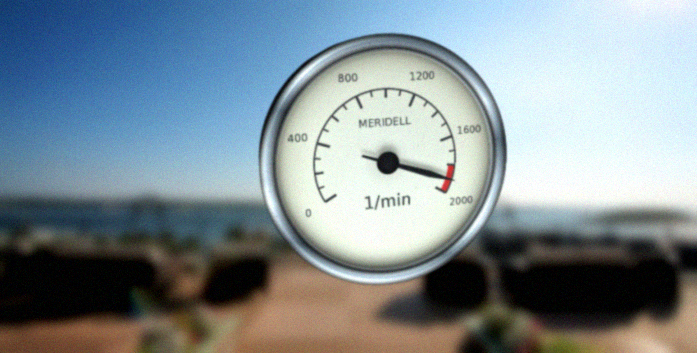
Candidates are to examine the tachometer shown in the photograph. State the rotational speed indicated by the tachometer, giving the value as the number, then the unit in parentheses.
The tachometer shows 1900 (rpm)
